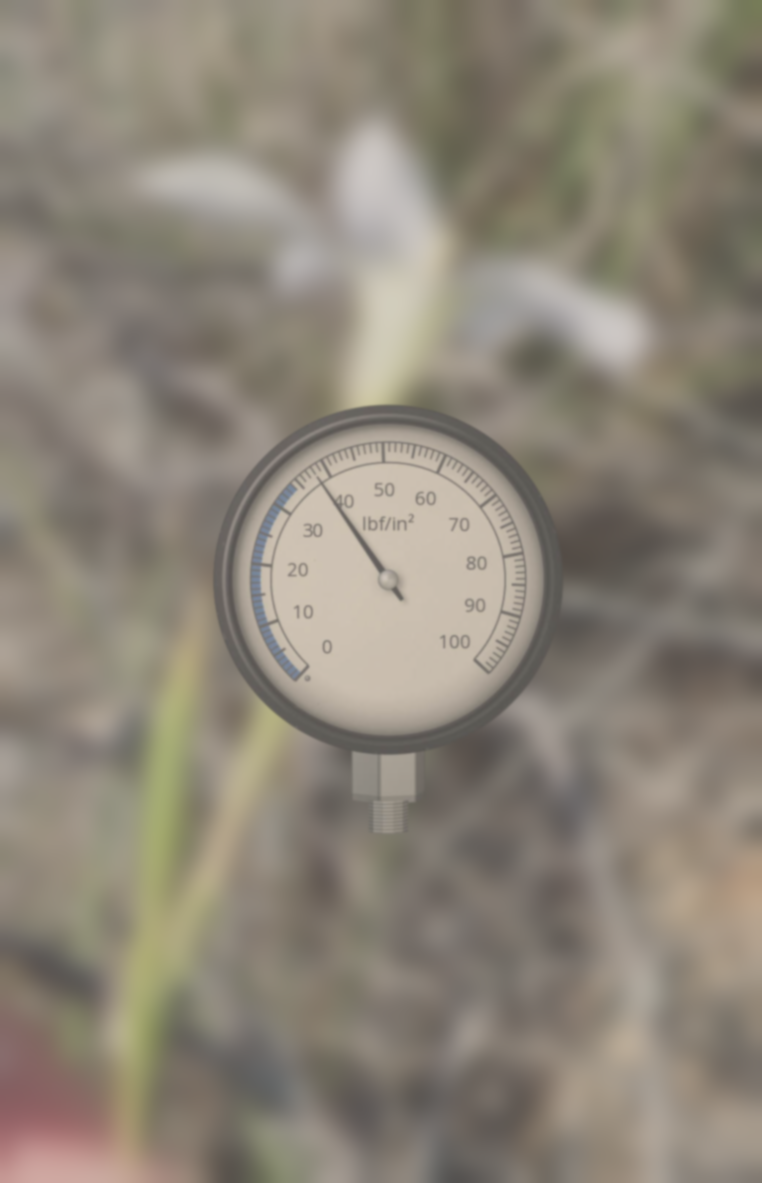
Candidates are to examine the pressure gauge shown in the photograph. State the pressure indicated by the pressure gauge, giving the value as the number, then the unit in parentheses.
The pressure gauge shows 38 (psi)
